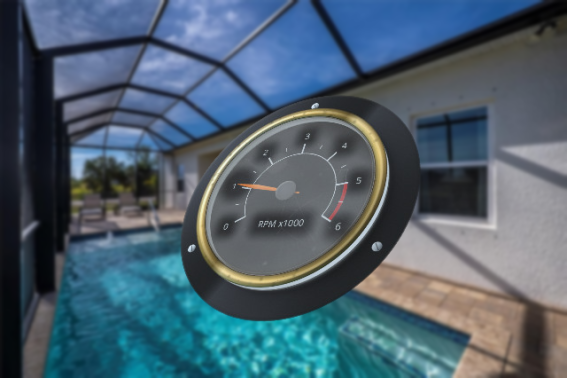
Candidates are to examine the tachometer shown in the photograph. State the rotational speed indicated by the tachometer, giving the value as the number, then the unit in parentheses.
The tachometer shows 1000 (rpm)
